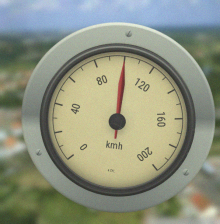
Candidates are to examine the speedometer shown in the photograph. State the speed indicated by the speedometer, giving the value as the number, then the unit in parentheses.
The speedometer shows 100 (km/h)
